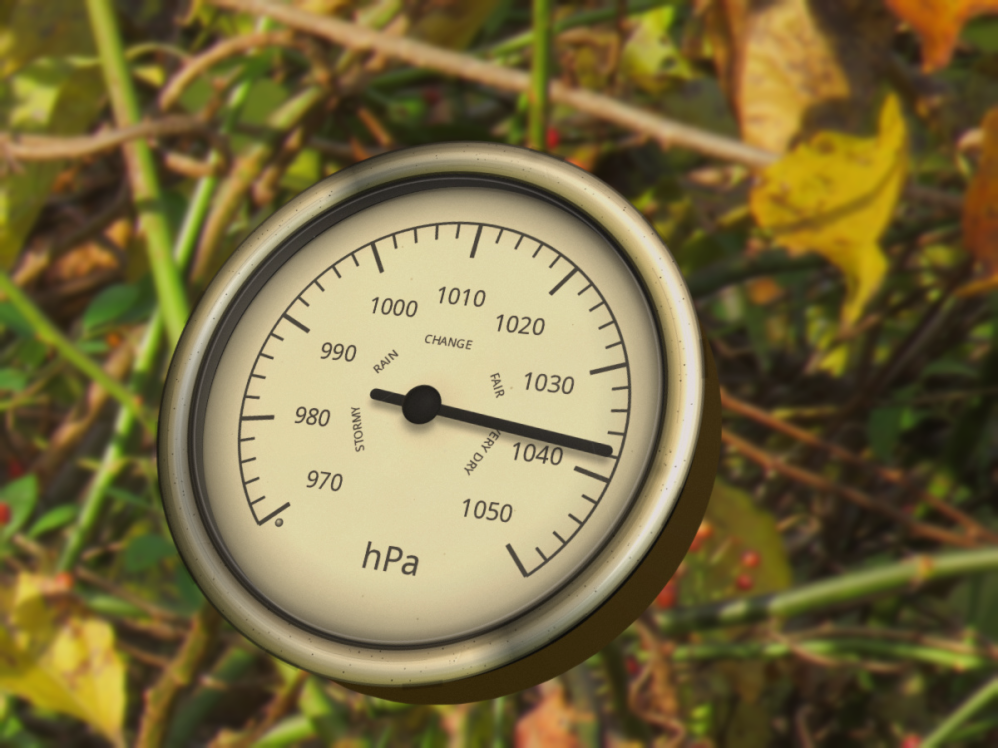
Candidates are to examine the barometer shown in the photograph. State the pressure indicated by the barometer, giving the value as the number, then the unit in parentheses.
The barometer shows 1038 (hPa)
